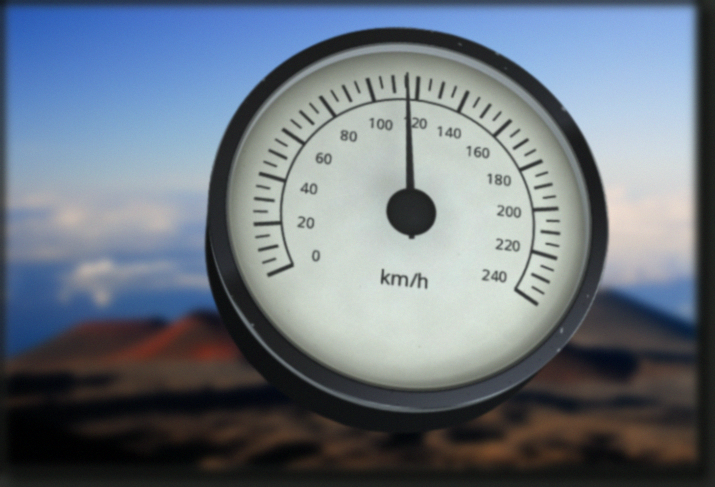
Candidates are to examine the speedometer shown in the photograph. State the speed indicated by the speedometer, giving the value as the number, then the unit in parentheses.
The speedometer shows 115 (km/h)
